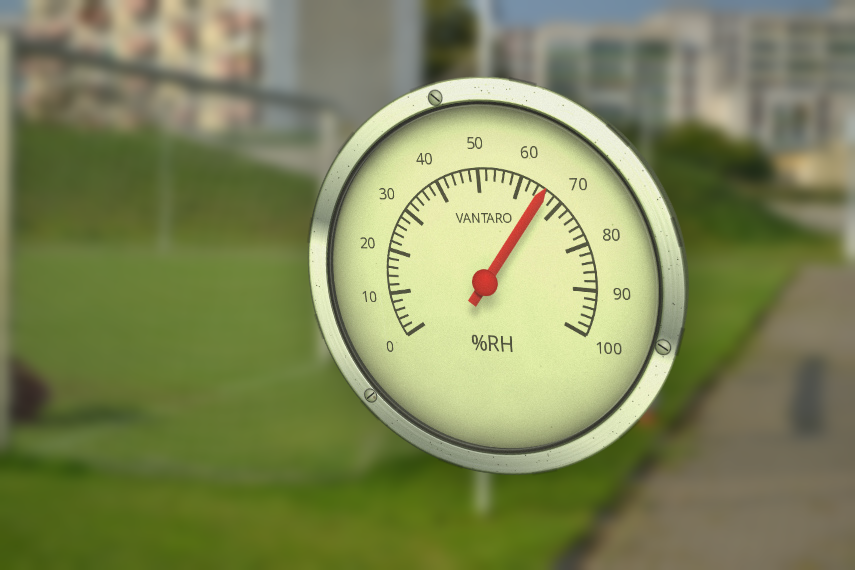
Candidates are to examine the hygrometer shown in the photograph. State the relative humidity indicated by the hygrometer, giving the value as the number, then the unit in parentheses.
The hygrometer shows 66 (%)
